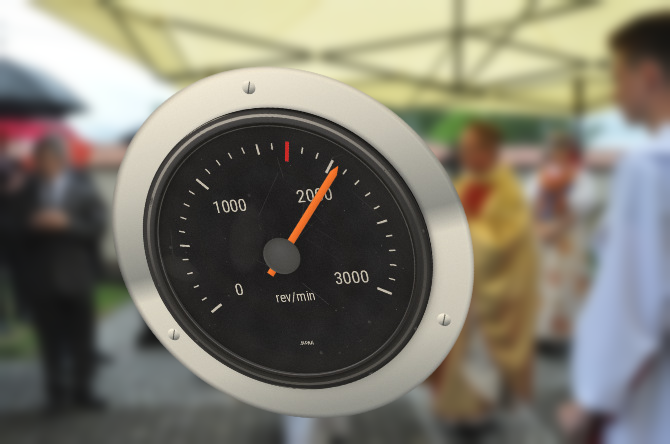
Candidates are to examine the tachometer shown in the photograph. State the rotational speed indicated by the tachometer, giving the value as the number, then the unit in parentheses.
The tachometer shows 2050 (rpm)
